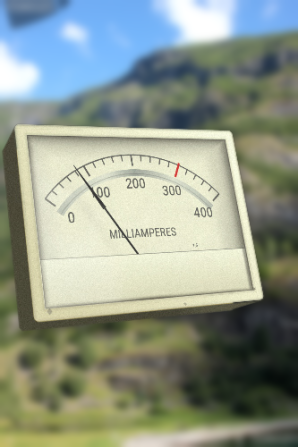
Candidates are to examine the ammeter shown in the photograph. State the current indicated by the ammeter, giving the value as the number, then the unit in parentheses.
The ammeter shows 80 (mA)
